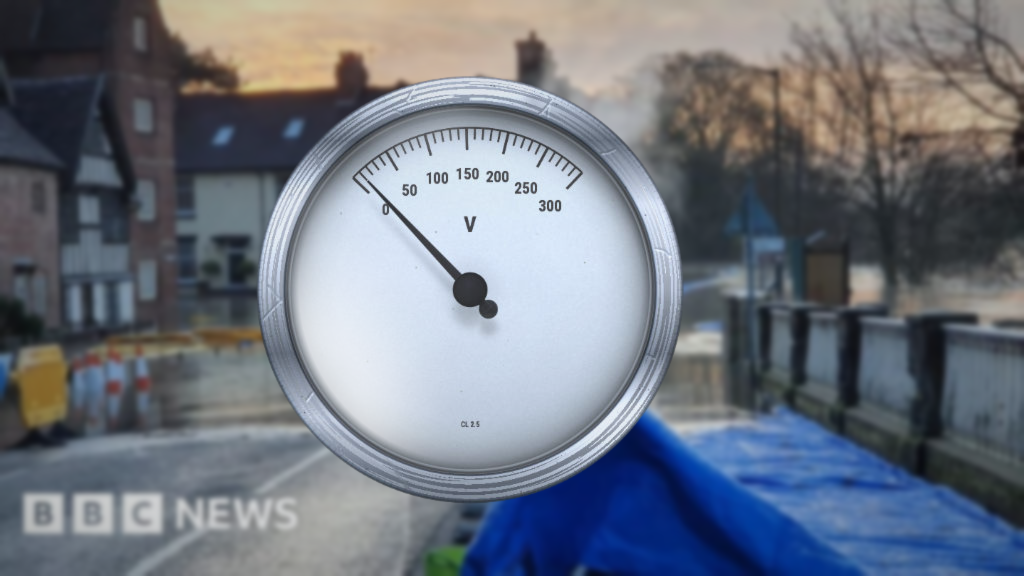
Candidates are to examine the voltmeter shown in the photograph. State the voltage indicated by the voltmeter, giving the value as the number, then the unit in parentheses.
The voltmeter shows 10 (V)
